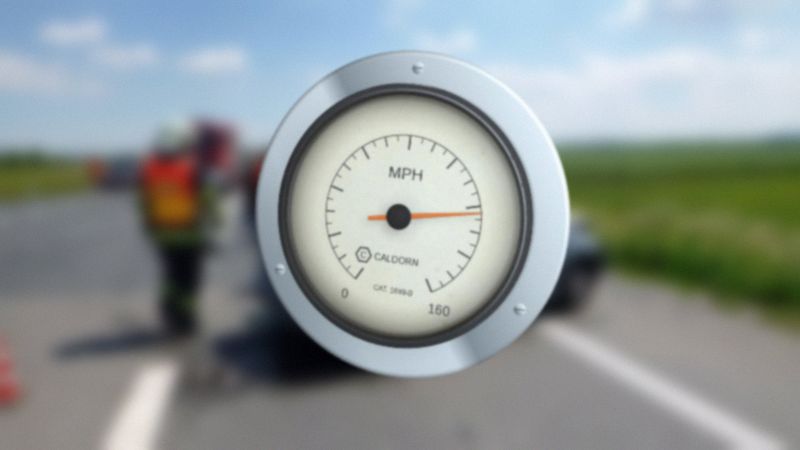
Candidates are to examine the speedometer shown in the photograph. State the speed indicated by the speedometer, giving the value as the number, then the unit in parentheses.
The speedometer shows 122.5 (mph)
